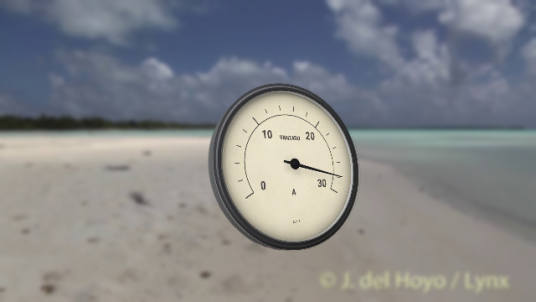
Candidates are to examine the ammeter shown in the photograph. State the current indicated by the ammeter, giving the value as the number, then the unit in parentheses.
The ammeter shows 28 (A)
